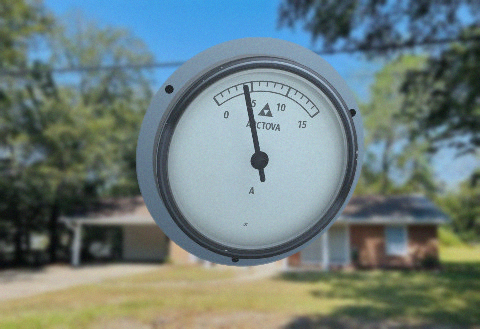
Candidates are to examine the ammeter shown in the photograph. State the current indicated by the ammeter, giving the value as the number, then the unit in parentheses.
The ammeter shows 4 (A)
